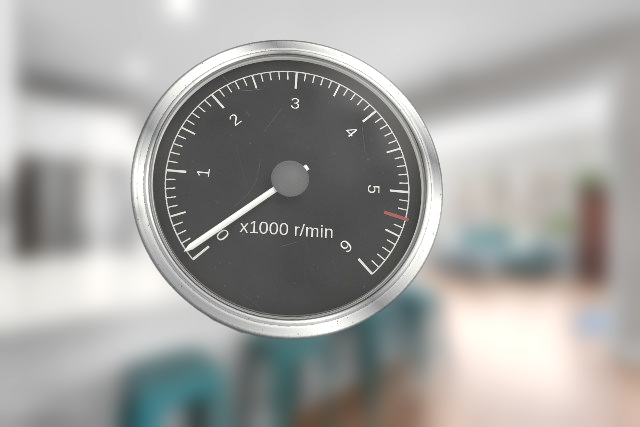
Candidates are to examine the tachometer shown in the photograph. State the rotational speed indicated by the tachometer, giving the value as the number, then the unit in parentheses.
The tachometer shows 100 (rpm)
